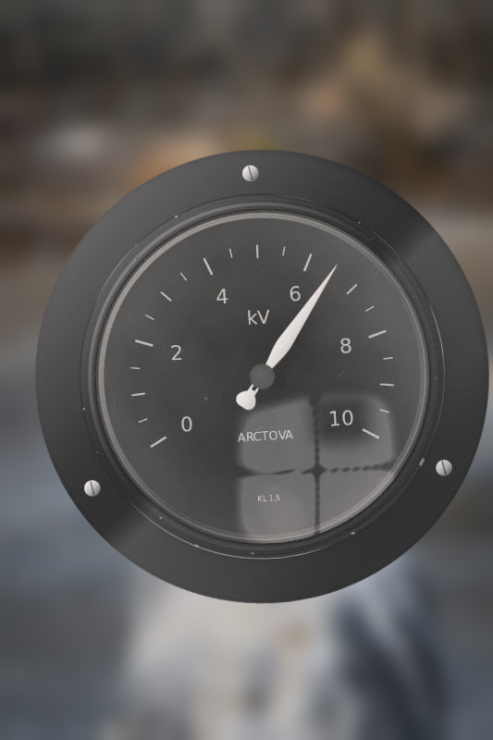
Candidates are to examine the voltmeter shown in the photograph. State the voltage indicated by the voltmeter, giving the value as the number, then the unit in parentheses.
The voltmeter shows 6.5 (kV)
